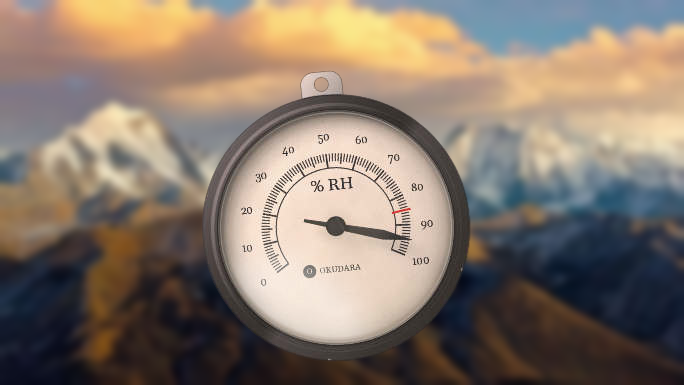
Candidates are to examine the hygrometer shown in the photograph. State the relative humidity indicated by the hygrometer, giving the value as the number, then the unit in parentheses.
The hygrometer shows 95 (%)
